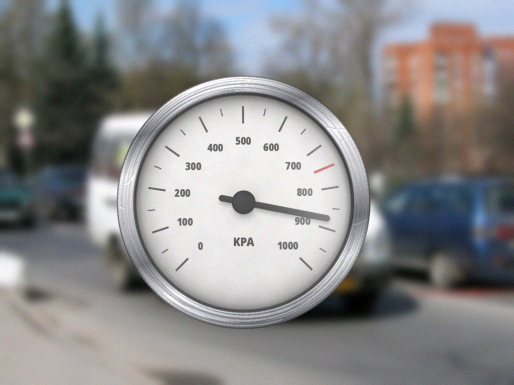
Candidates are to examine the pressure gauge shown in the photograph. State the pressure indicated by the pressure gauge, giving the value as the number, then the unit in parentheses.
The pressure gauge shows 875 (kPa)
